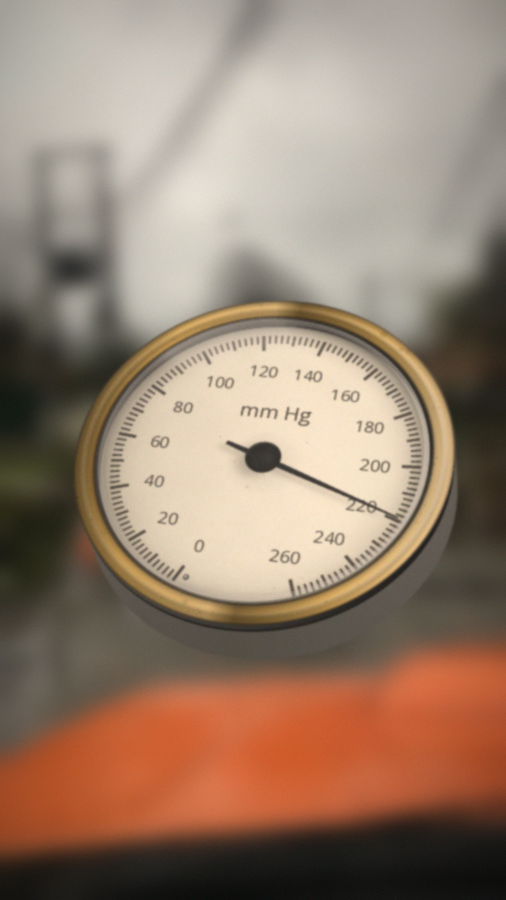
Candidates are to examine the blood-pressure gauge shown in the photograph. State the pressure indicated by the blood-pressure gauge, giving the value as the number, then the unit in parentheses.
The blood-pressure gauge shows 220 (mmHg)
